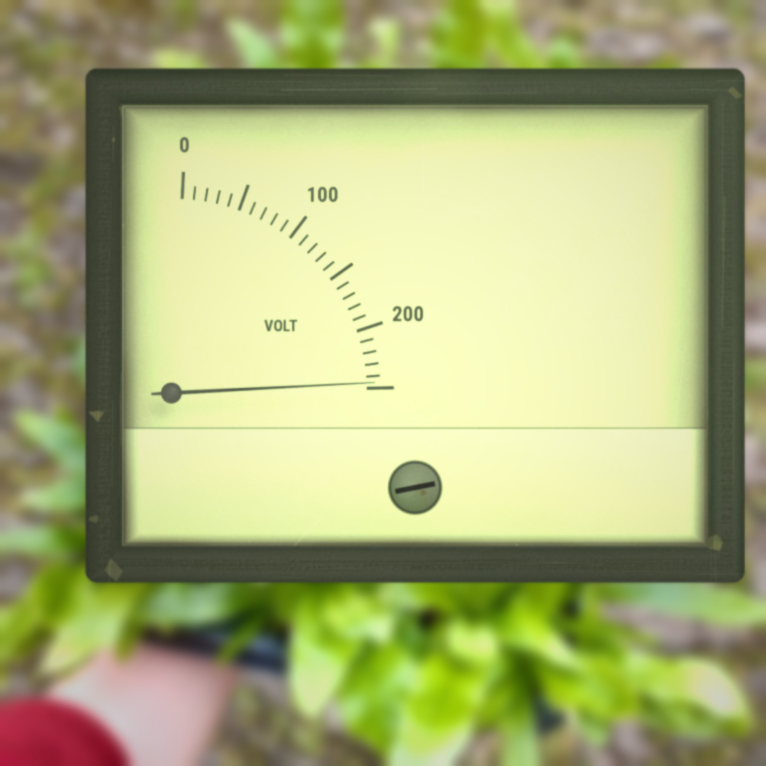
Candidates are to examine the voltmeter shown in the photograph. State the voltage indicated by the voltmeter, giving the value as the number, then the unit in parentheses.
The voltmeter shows 245 (V)
